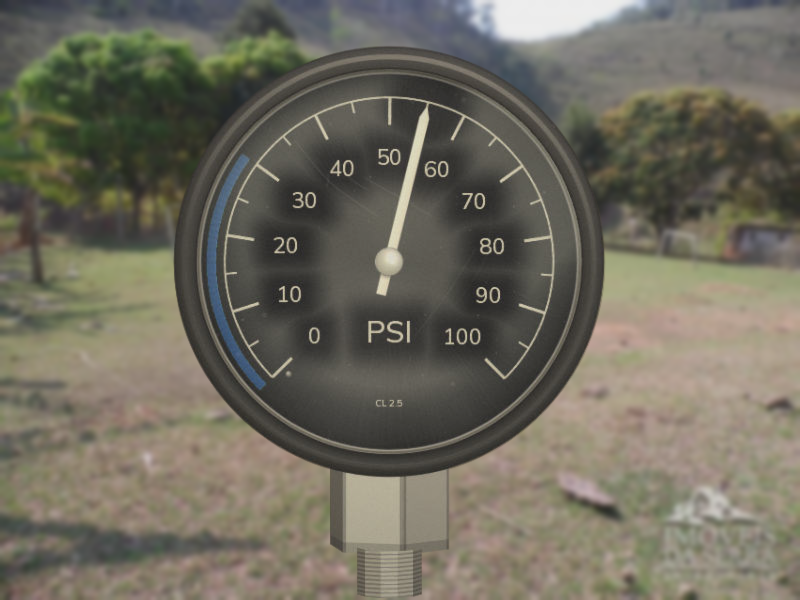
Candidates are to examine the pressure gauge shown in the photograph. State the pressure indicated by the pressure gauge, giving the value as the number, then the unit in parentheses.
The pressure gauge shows 55 (psi)
